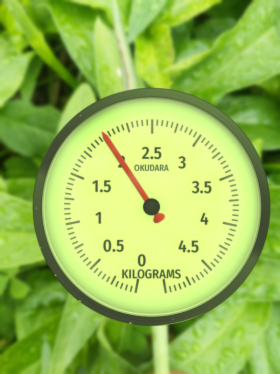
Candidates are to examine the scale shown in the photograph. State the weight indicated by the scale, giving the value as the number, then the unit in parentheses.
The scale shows 2 (kg)
